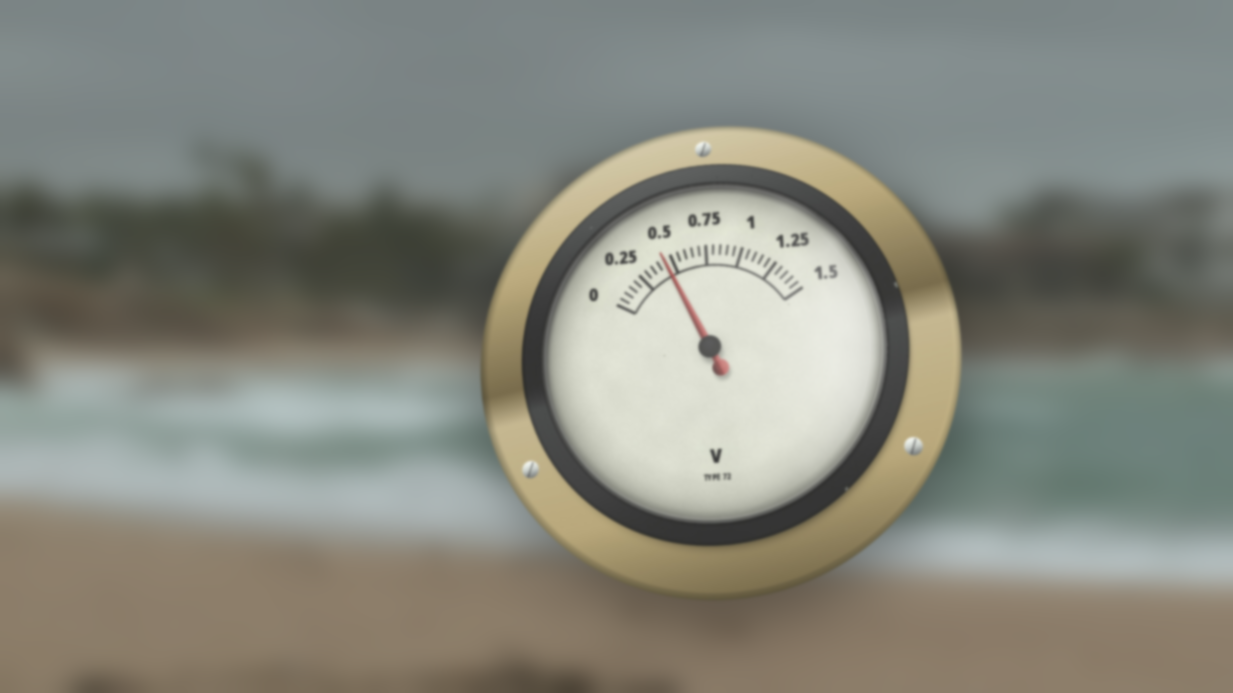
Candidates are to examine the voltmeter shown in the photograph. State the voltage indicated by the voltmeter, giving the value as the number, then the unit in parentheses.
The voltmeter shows 0.45 (V)
